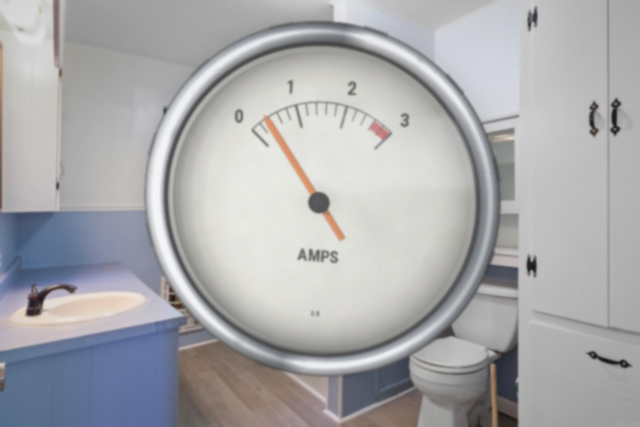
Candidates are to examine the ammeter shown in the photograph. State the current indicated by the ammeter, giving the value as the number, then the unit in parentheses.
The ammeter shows 0.4 (A)
